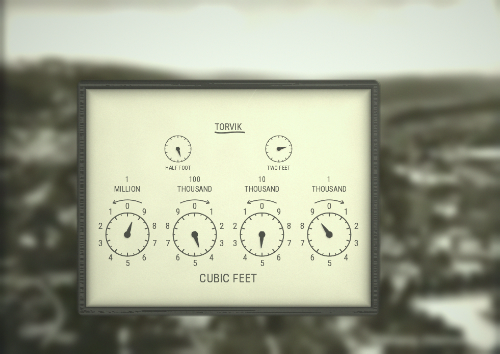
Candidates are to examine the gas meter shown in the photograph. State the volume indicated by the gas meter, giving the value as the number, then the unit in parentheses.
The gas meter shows 944900 (ft³)
